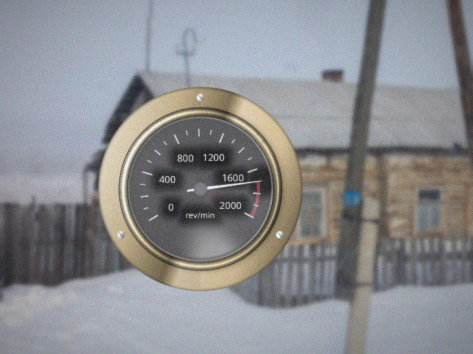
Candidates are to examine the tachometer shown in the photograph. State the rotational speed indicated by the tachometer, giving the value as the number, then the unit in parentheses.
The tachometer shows 1700 (rpm)
